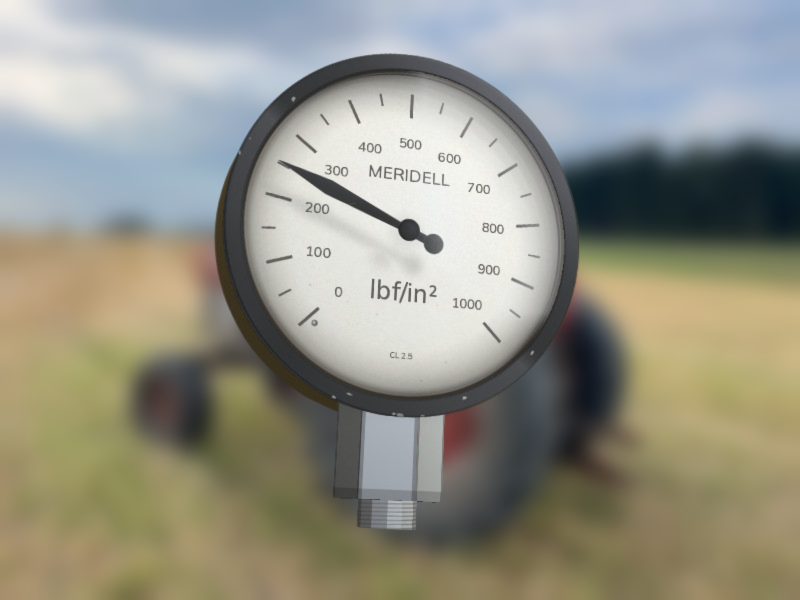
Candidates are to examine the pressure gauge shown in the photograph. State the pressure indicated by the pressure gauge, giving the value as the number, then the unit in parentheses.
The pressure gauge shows 250 (psi)
